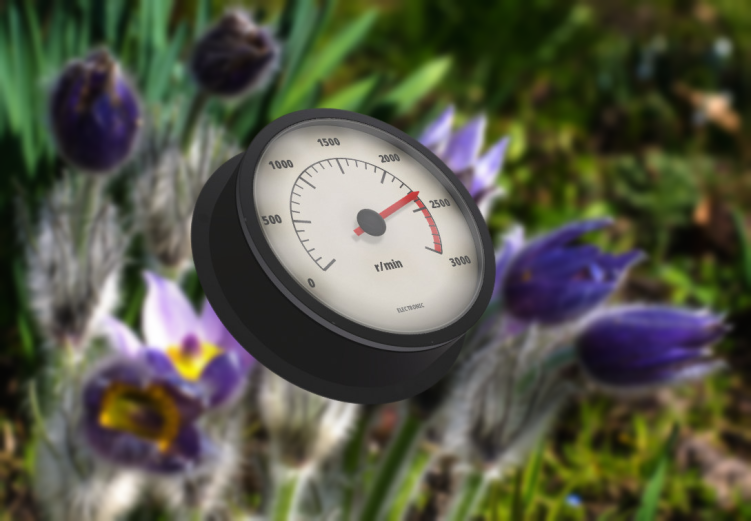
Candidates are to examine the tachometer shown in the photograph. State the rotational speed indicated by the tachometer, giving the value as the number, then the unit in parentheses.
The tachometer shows 2350 (rpm)
